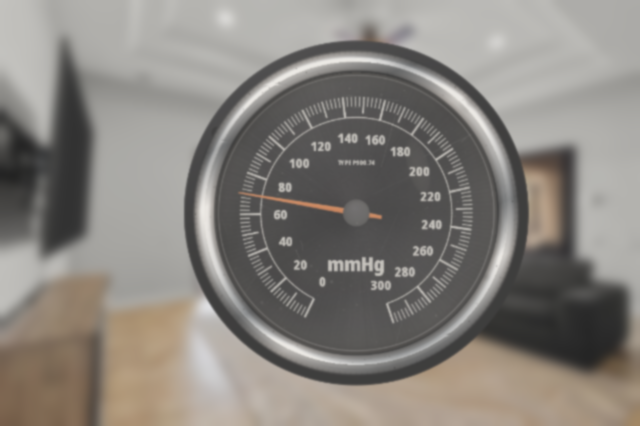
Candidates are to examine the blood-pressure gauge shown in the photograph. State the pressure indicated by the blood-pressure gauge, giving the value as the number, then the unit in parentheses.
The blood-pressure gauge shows 70 (mmHg)
